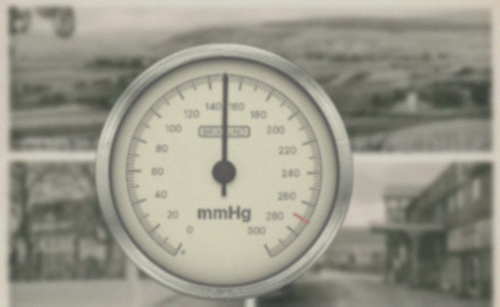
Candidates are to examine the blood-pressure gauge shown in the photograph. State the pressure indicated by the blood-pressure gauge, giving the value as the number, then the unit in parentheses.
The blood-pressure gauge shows 150 (mmHg)
